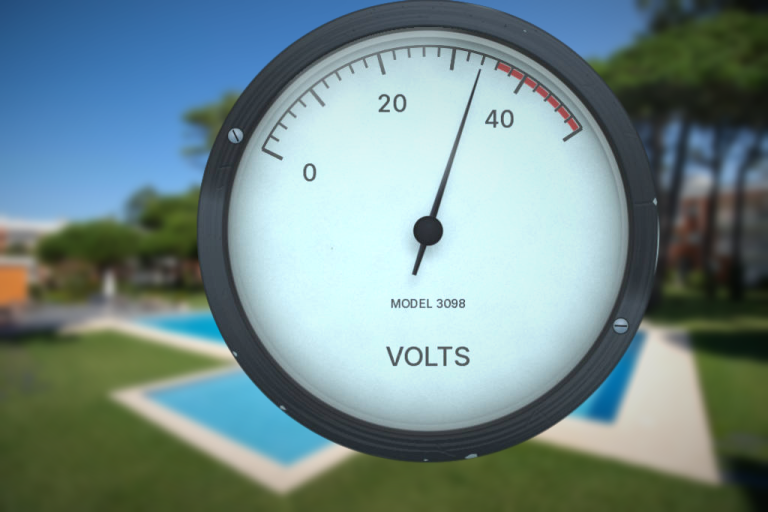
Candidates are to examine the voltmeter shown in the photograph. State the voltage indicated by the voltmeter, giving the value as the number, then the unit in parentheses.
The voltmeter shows 34 (V)
